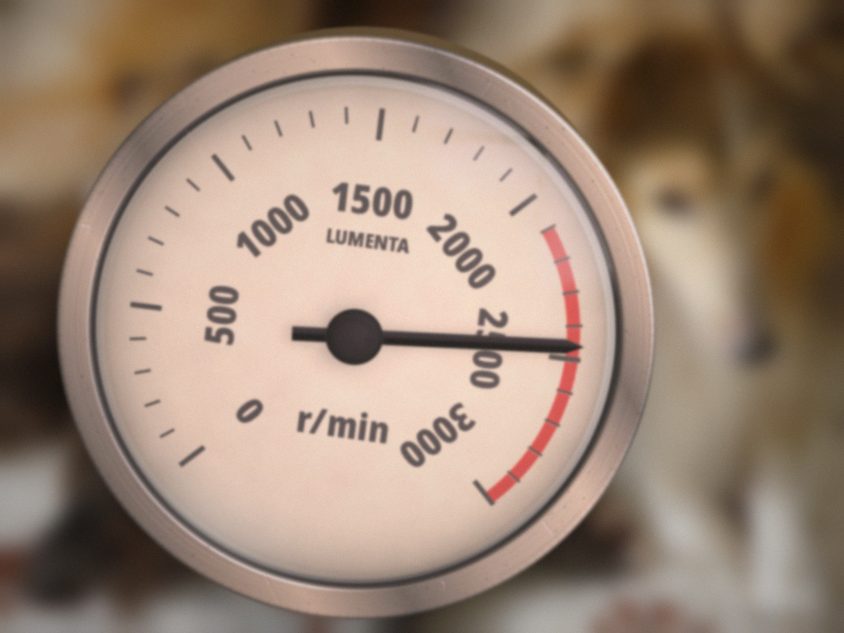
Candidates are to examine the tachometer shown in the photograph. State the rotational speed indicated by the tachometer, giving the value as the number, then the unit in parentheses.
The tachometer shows 2450 (rpm)
